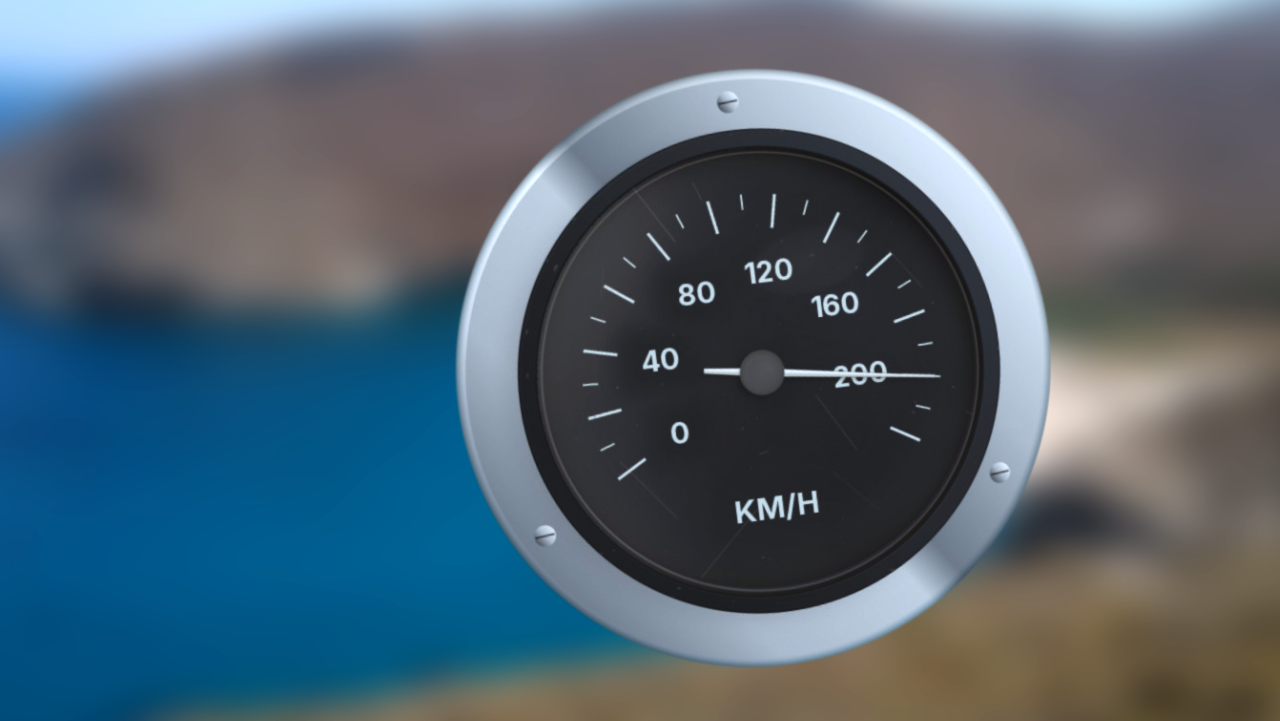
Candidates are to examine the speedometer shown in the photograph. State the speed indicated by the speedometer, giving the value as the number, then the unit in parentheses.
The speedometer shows 200 (km/h)
